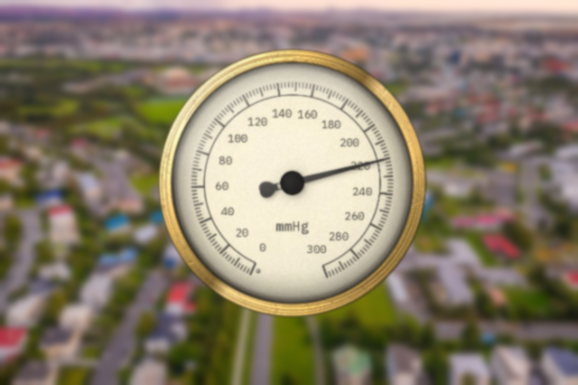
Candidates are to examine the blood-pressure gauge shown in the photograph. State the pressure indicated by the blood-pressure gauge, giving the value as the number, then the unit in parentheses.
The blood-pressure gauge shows 220 (mmHg)
